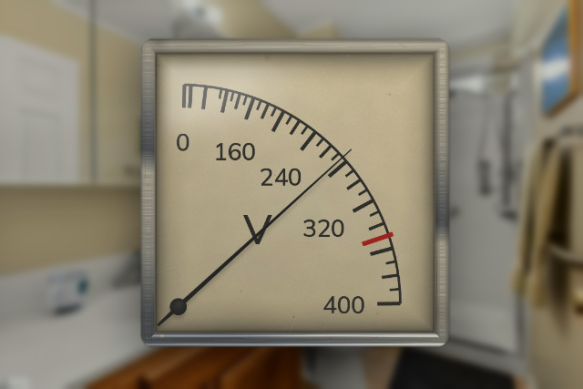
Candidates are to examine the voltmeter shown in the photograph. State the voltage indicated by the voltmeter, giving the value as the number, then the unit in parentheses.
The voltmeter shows 275 (V)
